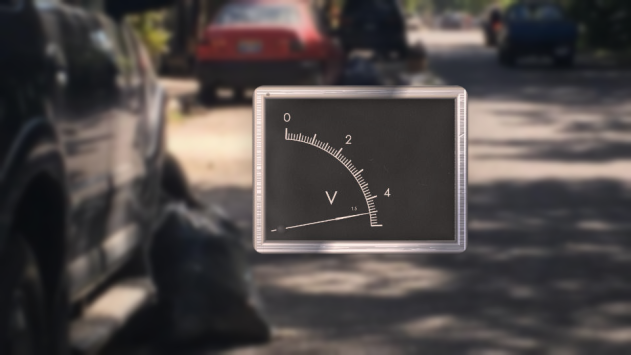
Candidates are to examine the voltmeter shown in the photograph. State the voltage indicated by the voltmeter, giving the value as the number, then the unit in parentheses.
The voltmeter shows 4.5 (V)
